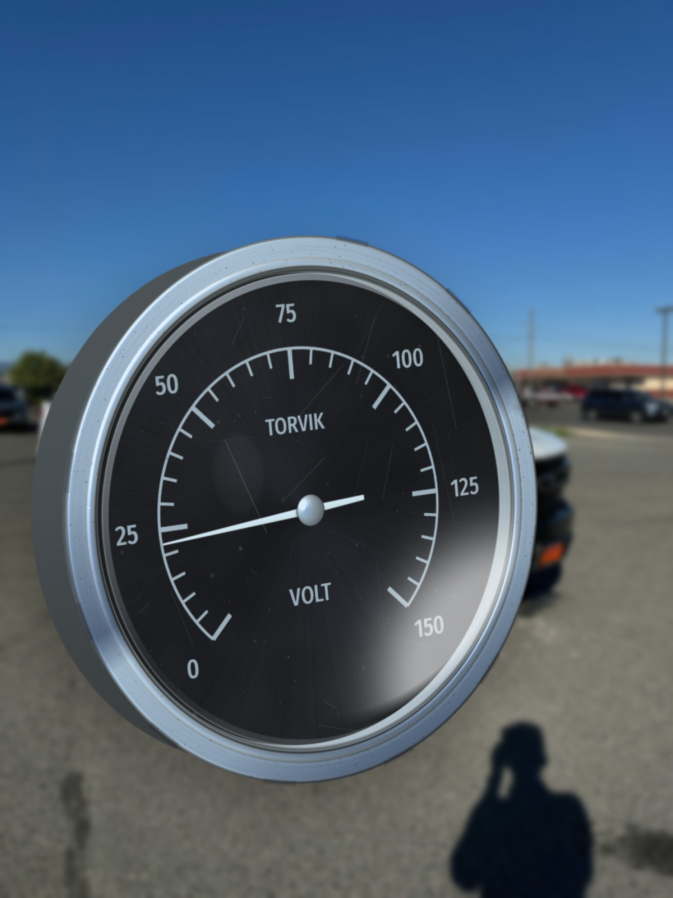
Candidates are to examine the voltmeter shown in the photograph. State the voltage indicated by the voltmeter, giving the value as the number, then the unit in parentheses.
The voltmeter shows 22.5 (V)
